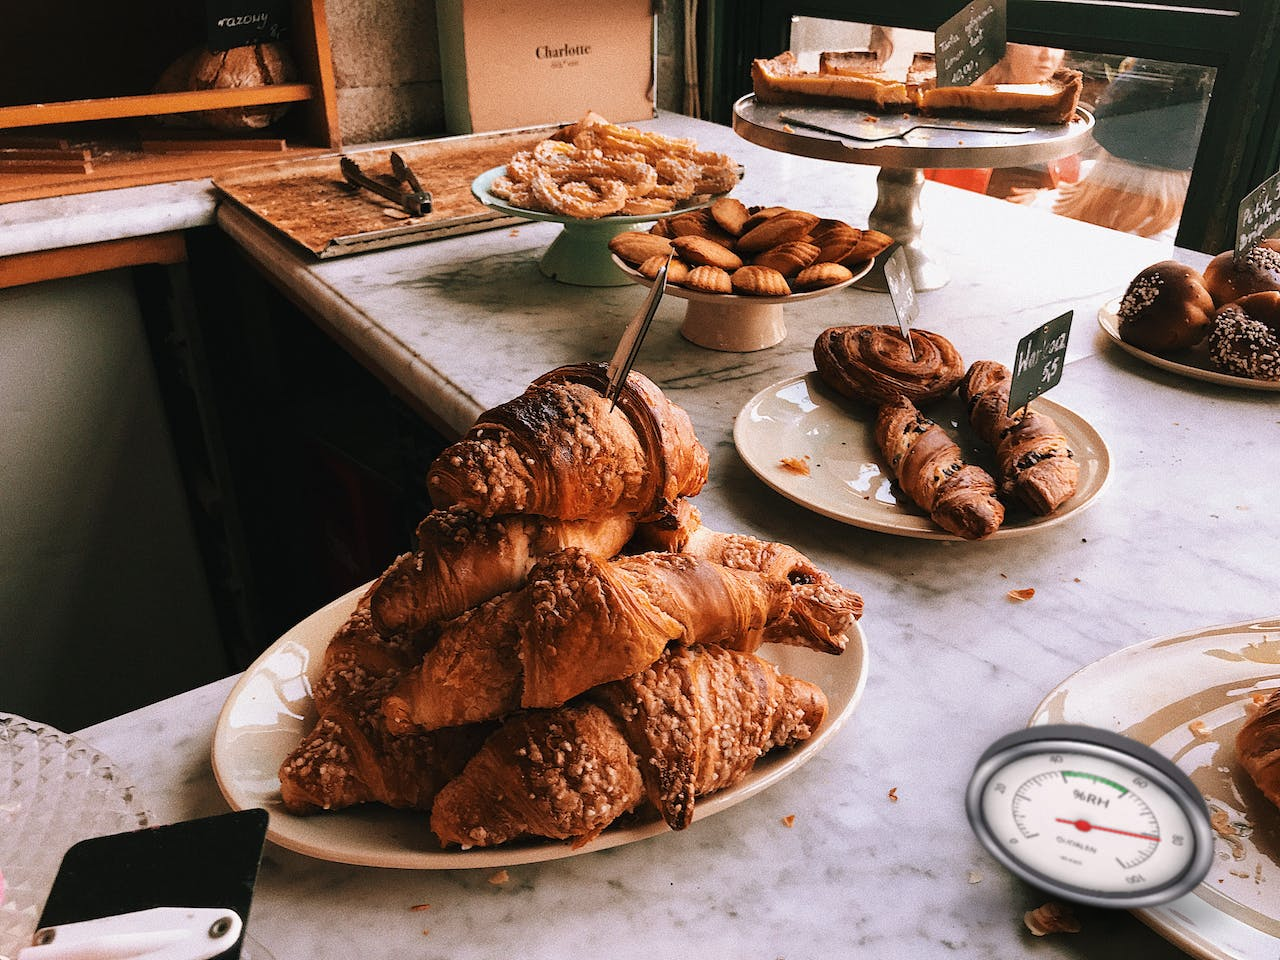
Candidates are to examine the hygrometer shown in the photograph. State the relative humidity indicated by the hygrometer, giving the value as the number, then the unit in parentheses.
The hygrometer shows 80 (%)
